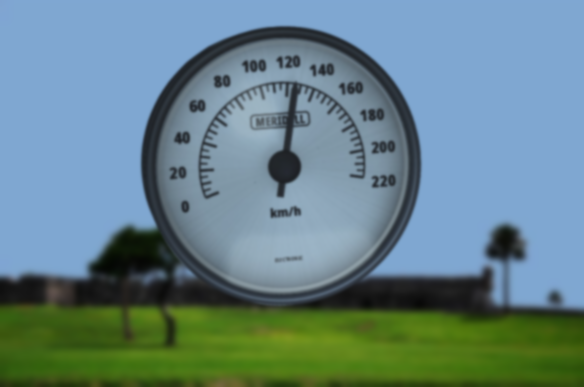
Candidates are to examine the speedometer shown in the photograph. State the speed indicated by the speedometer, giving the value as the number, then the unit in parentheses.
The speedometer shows 125 (km/h)
